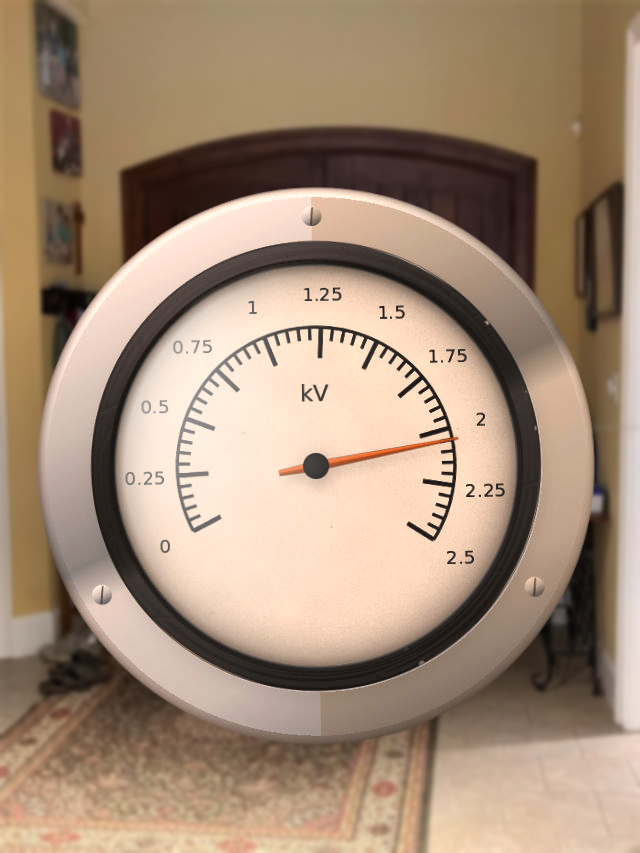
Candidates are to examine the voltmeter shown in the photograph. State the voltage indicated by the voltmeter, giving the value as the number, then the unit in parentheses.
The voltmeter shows 2.05 (kV)
